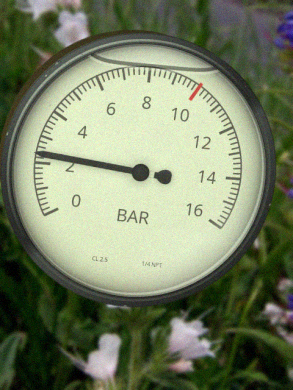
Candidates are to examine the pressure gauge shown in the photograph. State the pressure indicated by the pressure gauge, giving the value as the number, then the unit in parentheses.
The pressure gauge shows 2.4 (bar)
